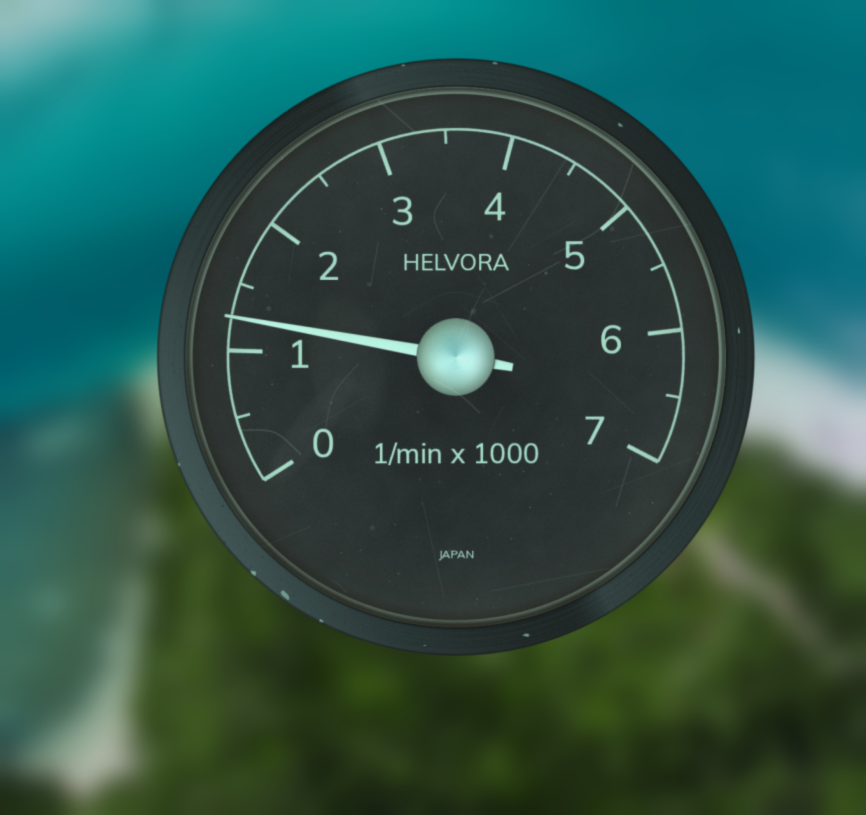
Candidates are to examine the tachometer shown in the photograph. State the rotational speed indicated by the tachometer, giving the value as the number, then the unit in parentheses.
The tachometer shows 1250 (rpm)
